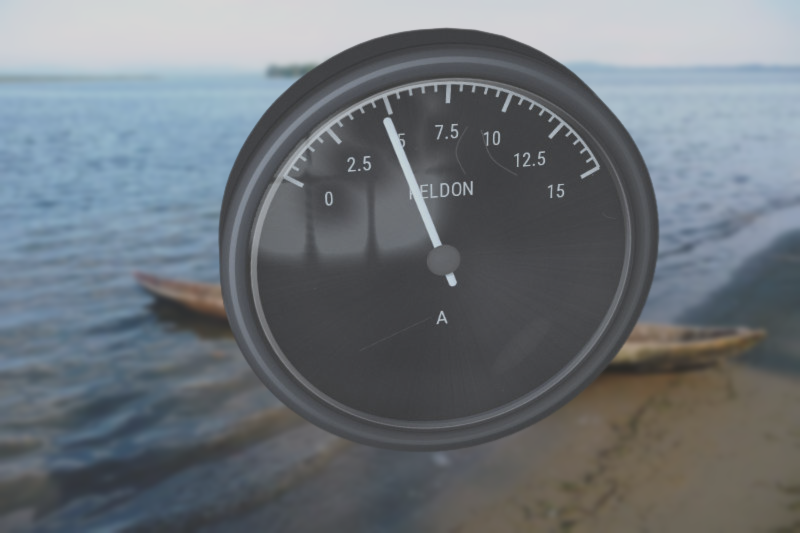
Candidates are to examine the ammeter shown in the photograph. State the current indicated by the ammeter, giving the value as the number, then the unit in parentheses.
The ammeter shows 4.75 (A)
